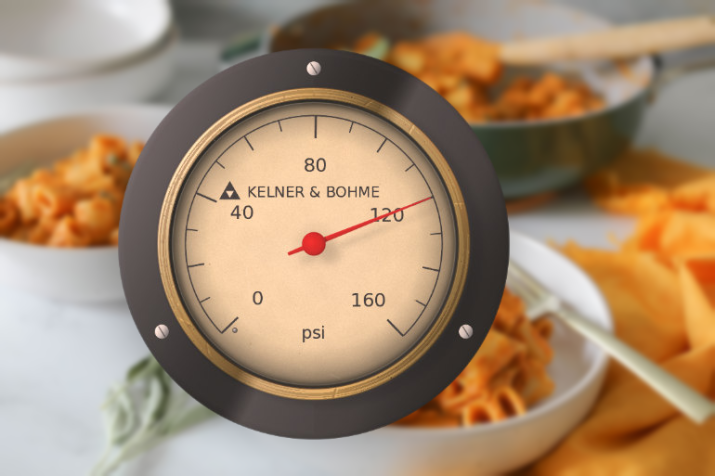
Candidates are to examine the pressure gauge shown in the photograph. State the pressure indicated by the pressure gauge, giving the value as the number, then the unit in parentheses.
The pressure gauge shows 120 (psi)
